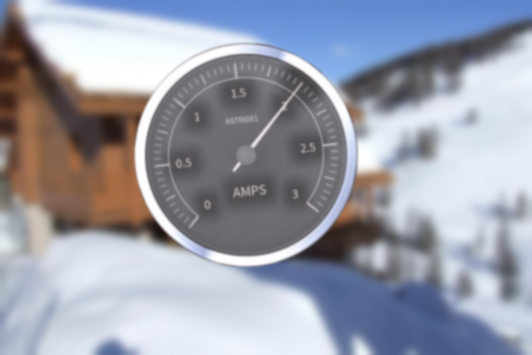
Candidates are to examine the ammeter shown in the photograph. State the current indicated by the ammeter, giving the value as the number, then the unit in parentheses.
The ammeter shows 2 (A)
